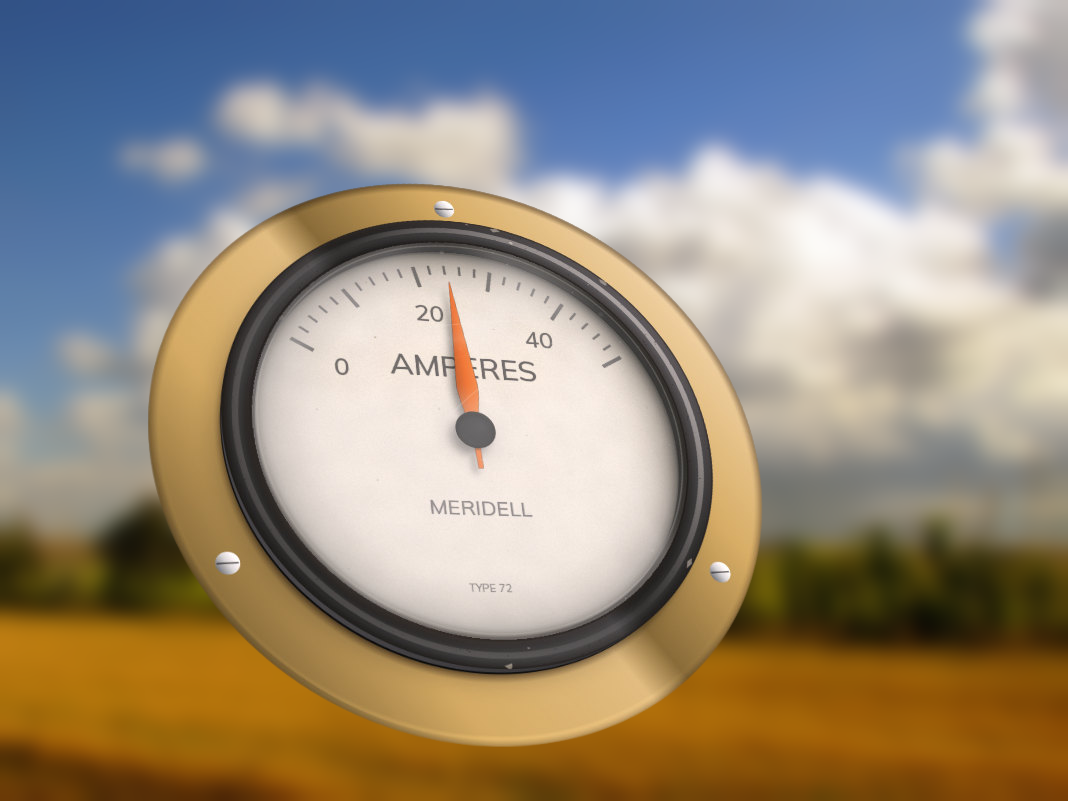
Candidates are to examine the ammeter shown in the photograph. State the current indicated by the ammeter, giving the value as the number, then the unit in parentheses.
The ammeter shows 24 (A)
